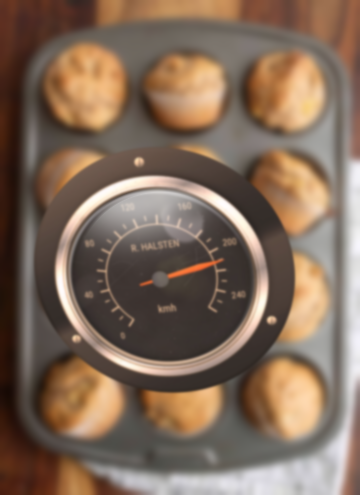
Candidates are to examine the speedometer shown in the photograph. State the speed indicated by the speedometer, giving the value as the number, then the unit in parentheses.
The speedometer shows 210 (km/h)
